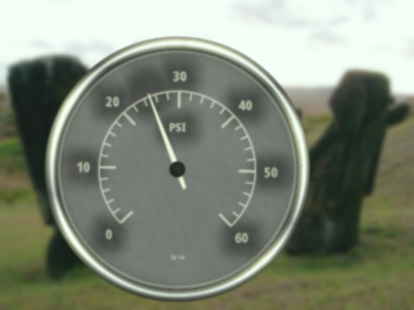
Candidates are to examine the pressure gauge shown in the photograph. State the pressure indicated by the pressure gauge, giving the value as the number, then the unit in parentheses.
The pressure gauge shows 25 (psi)
